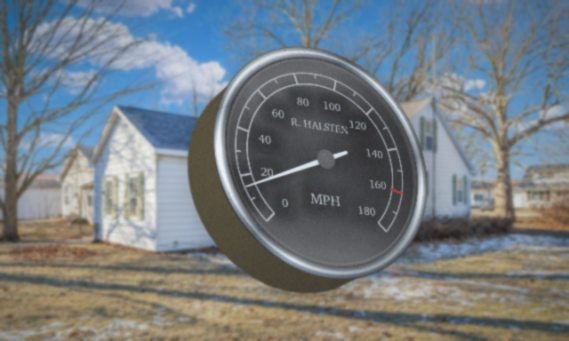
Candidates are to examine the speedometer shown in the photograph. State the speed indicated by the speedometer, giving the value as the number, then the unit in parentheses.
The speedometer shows 15 (mph)
